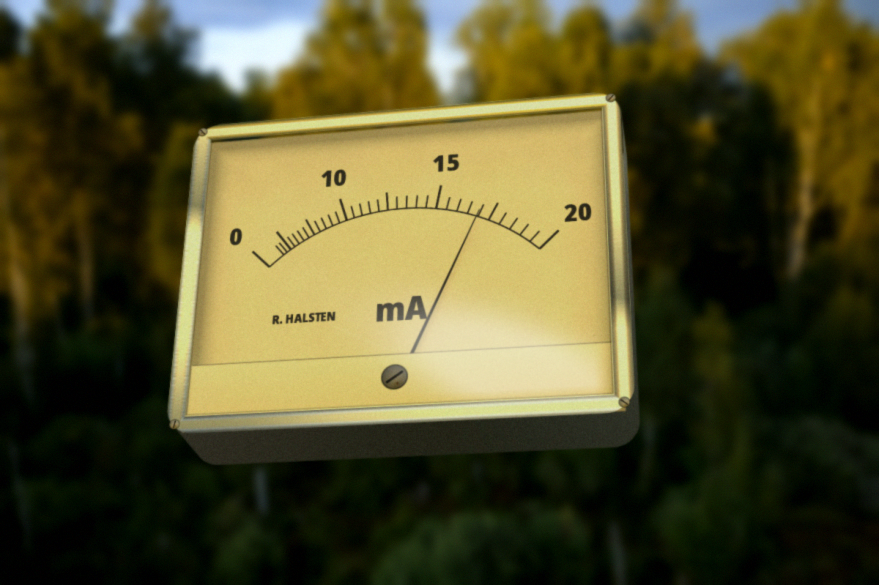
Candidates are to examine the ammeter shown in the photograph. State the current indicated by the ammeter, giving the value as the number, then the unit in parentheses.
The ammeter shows 17 (mA)
